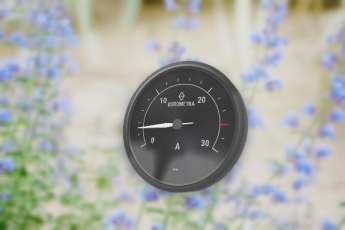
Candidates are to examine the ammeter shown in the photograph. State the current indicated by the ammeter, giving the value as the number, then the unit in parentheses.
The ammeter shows 3 (A)
